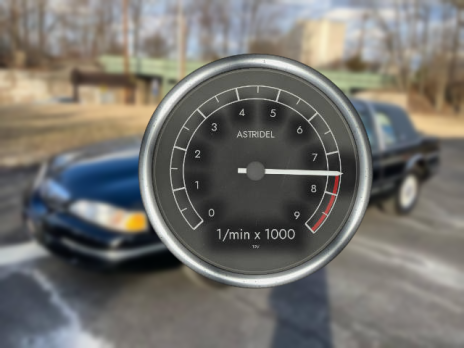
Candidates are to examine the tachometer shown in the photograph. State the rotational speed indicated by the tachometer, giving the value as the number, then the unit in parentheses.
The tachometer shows 7500 (rpm)
